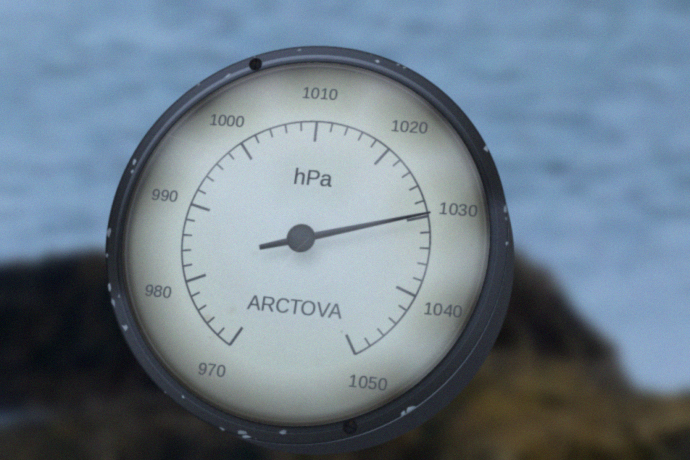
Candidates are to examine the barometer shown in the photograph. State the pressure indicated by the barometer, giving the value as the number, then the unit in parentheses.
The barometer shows 1030 (hPa)
